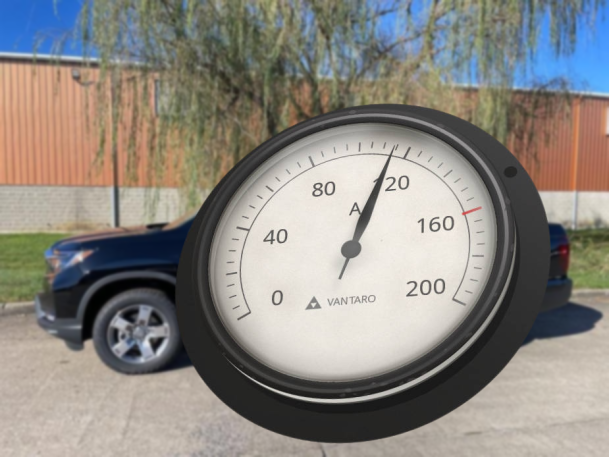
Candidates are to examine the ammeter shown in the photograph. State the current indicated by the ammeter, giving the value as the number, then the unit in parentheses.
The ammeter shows 115 (A)
